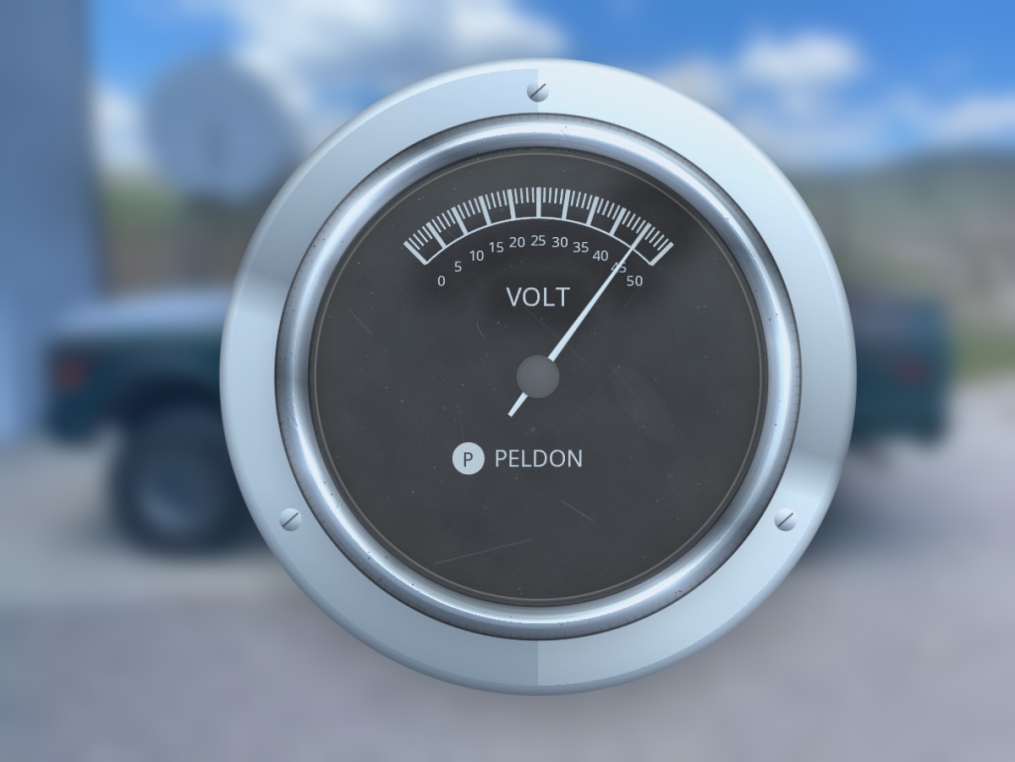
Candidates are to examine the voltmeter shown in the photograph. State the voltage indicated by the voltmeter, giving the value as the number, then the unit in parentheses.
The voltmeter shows 45 (V)
